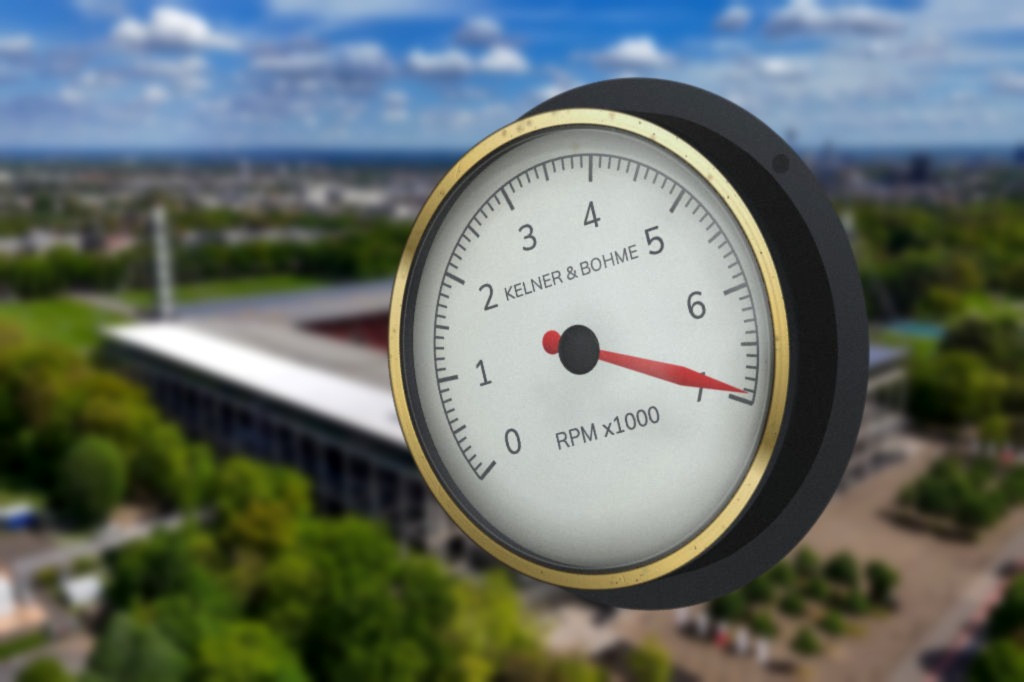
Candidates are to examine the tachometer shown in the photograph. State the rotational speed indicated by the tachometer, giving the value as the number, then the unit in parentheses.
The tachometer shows 6900 (rpm)
